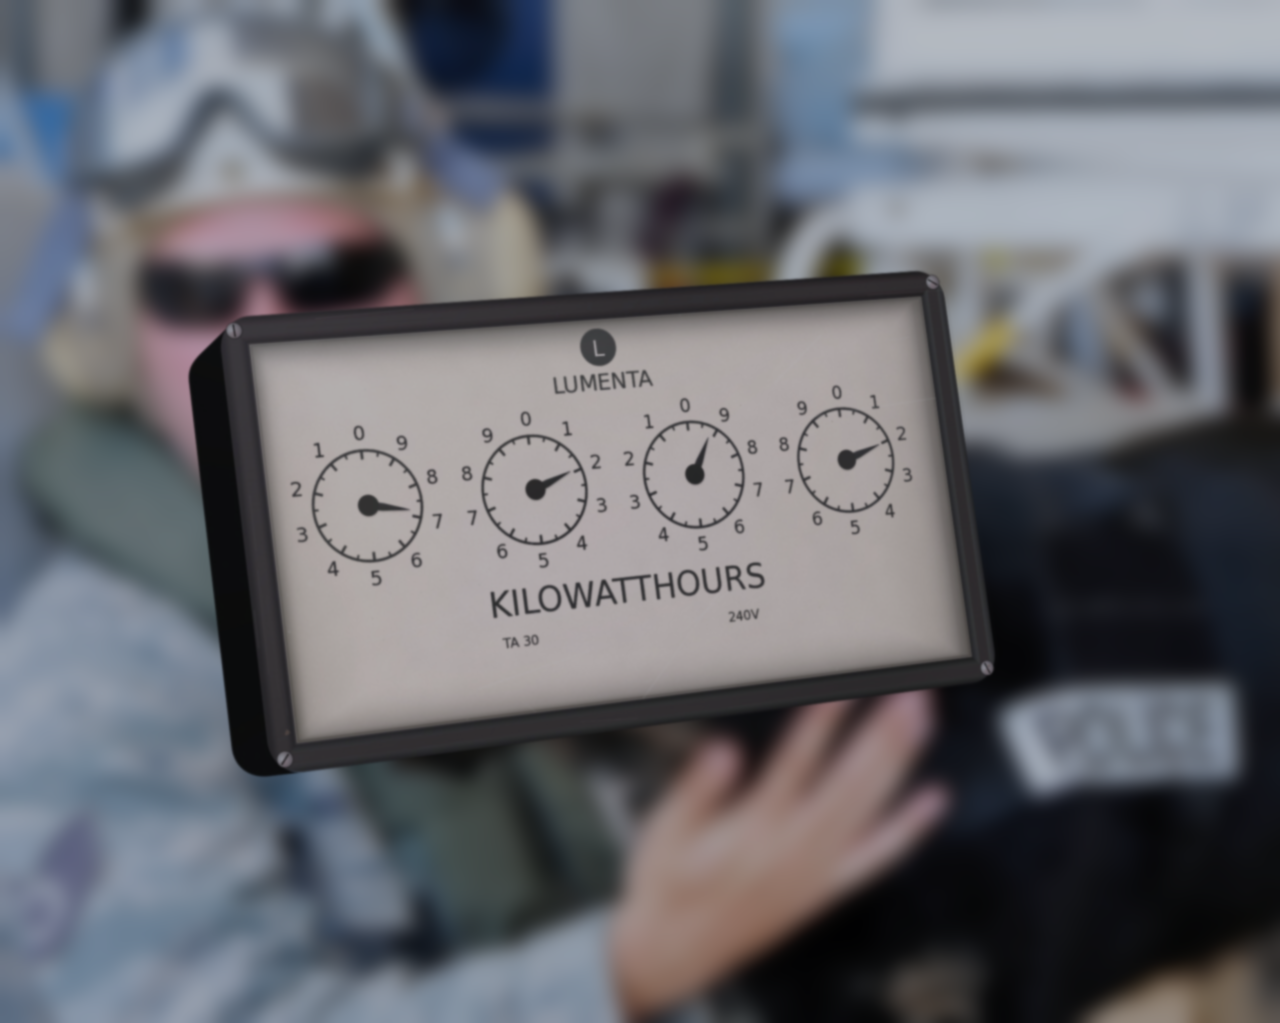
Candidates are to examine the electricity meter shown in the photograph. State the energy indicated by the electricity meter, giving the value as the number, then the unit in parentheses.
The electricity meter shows 7192 (kWh)
